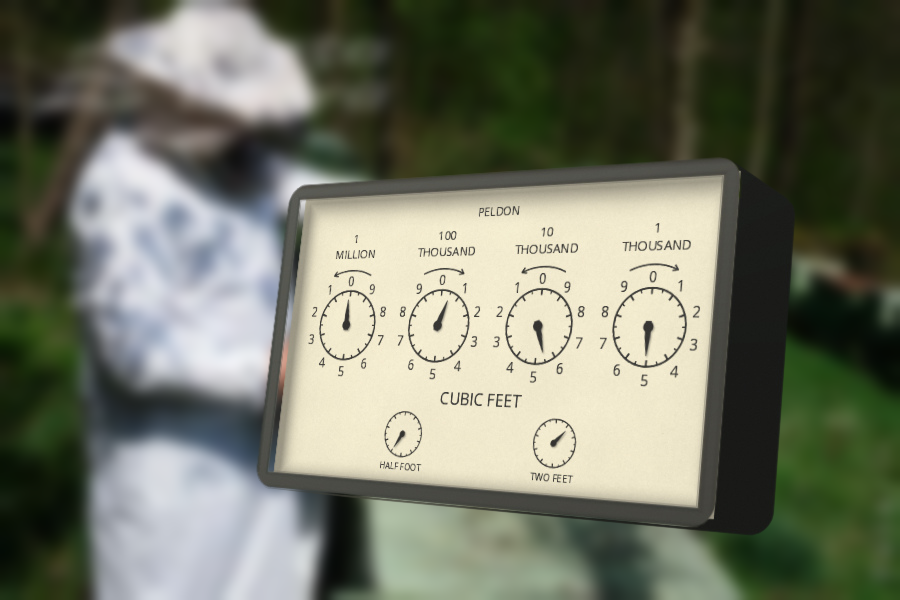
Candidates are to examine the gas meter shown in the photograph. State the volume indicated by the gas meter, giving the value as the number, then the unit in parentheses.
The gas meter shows 5500 (ft³)
